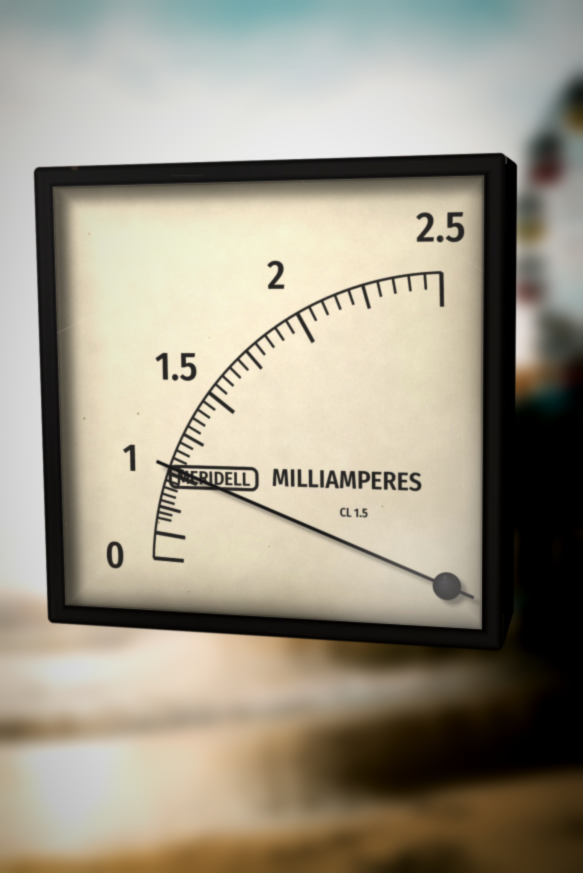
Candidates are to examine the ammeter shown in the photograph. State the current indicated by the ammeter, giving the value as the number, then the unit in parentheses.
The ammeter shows 1.05 (mA)
